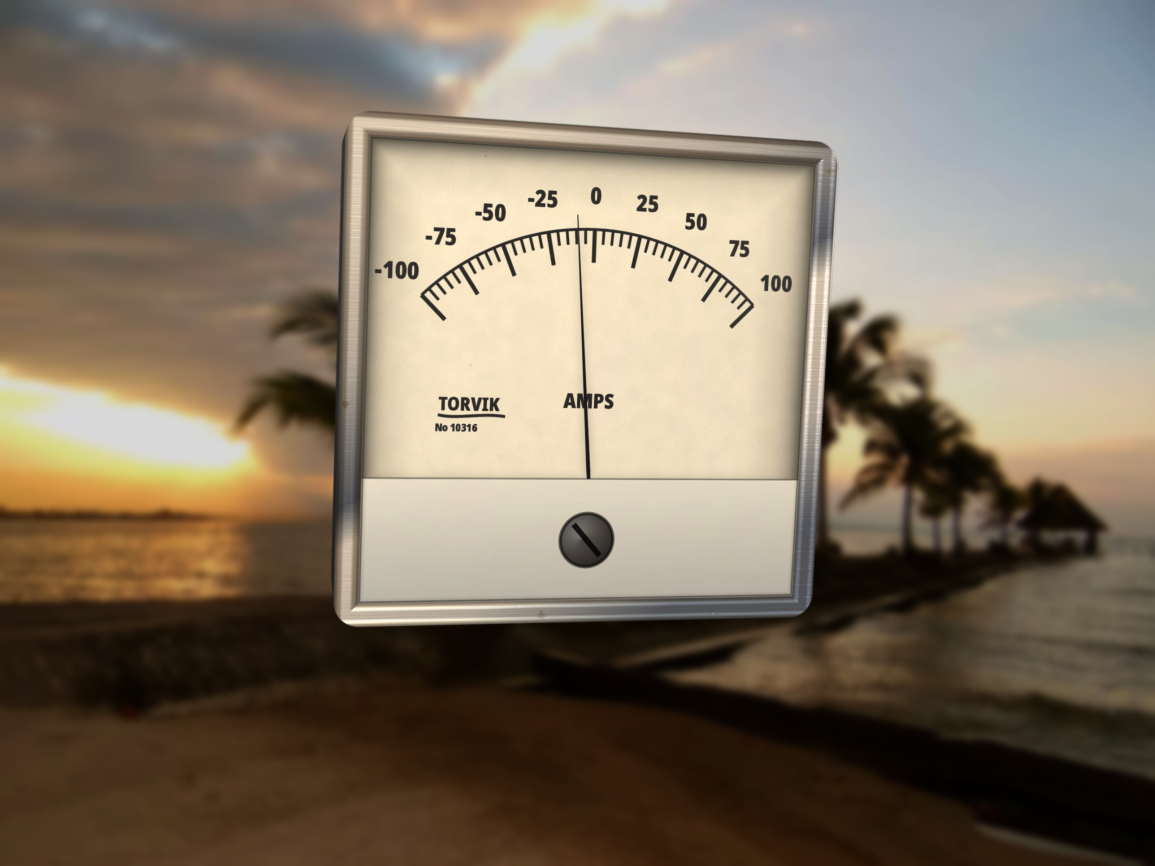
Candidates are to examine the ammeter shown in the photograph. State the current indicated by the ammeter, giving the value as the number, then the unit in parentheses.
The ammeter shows -10 (A)
